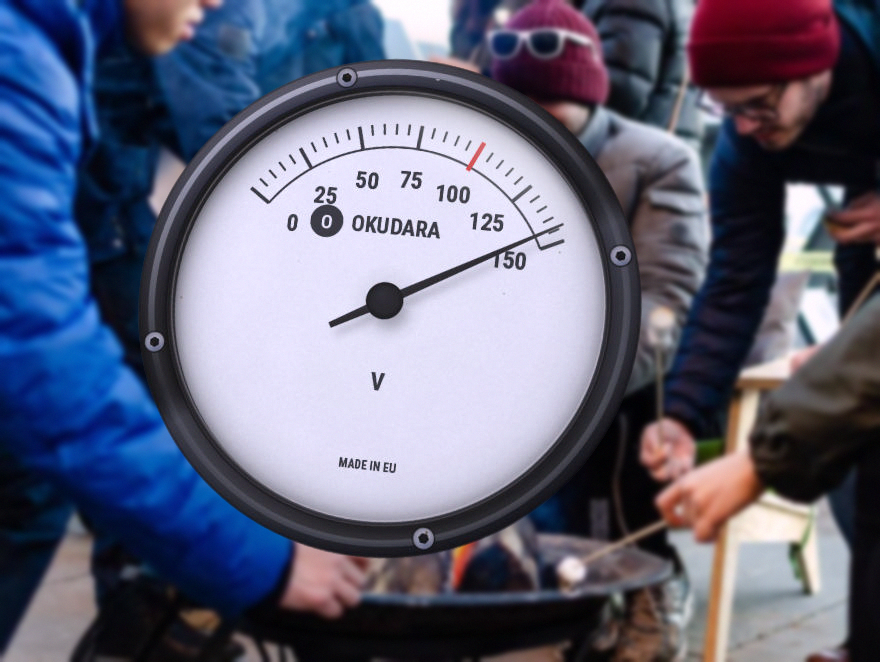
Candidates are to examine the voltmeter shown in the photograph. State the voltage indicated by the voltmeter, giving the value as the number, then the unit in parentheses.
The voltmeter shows 145 (V)
